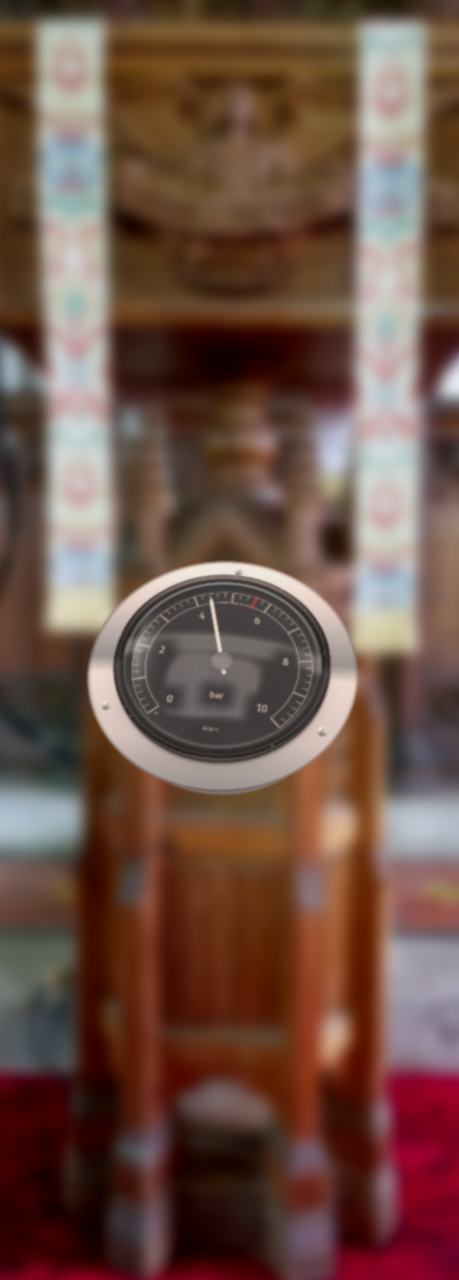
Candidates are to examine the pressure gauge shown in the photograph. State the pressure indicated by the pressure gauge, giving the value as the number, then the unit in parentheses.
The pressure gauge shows 4.4 (bar)
